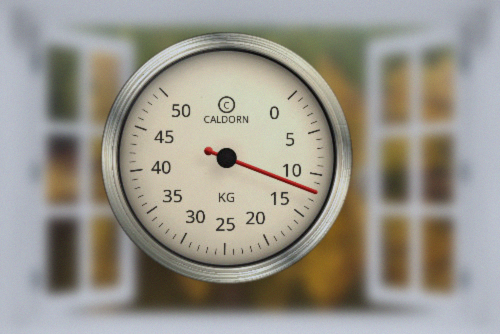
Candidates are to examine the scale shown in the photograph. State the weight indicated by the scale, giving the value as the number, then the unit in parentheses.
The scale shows 12 (kg)
